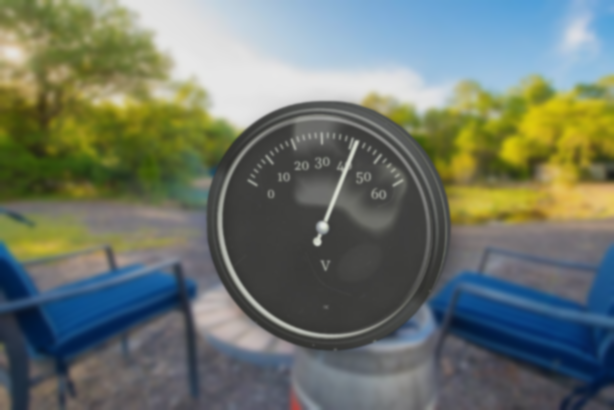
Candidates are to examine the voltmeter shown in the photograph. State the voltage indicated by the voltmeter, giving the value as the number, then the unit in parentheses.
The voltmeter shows 42 (V)
